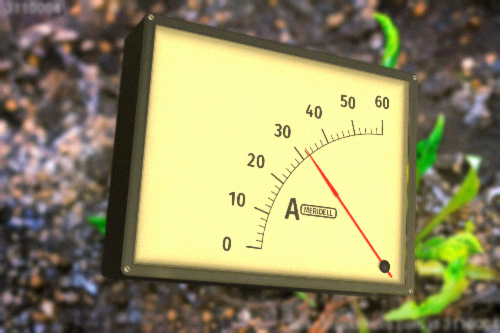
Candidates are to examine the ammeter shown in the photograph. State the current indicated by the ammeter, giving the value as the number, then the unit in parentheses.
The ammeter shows 32 (A)
